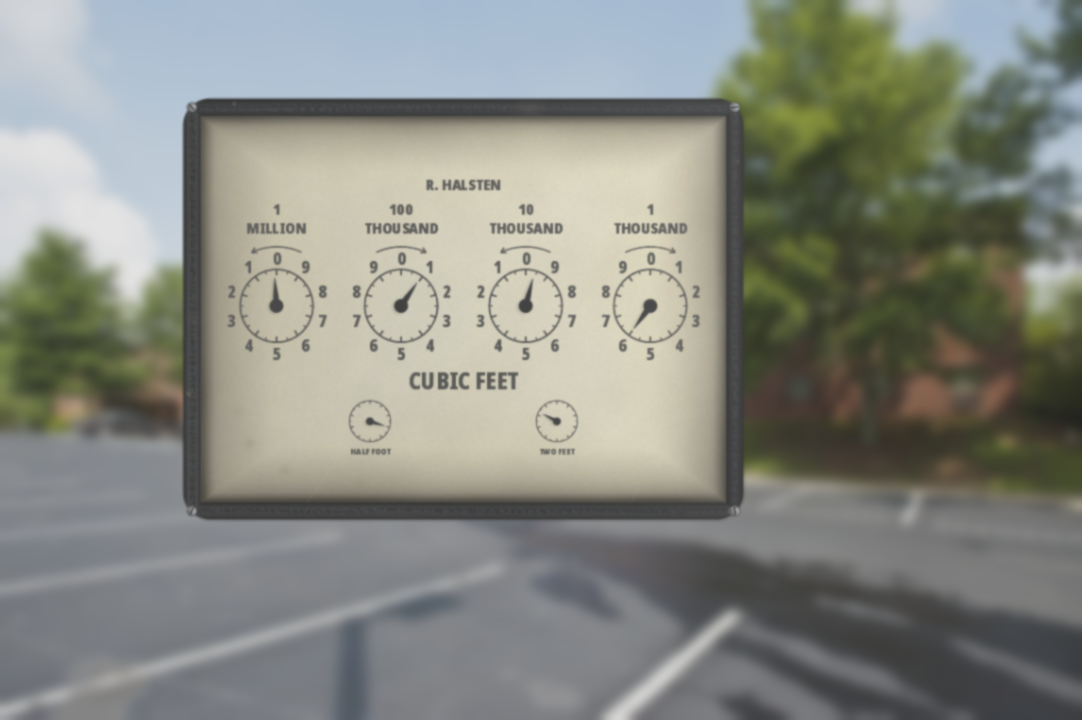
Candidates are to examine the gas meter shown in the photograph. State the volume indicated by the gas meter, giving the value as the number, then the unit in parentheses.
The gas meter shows 9600 (ft³)
